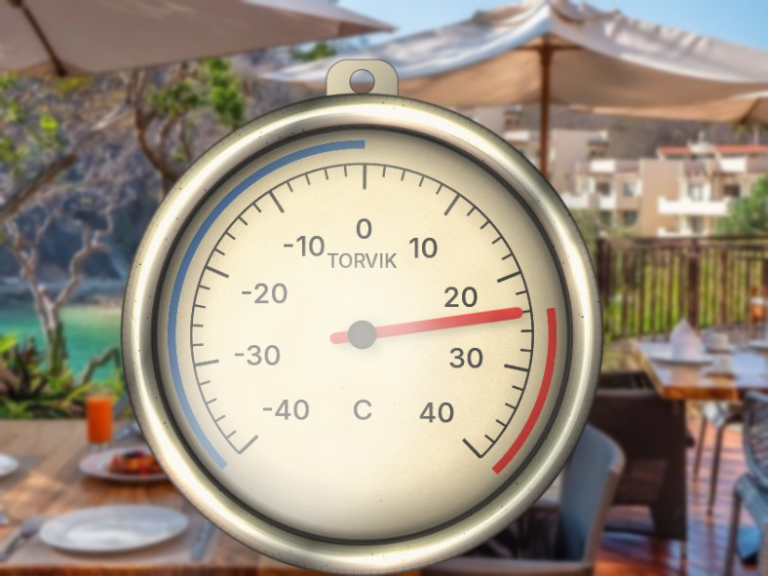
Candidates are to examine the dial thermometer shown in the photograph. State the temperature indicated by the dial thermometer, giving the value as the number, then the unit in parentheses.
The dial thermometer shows 24 (°C)
